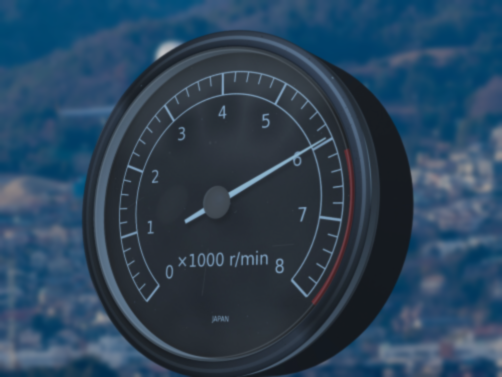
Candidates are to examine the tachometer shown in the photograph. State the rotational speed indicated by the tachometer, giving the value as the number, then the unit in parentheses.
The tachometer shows 6000 (rpm)
